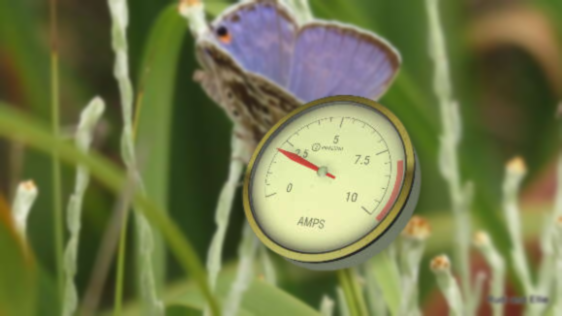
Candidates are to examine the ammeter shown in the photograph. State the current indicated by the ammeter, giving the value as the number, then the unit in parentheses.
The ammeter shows 2 (A)
